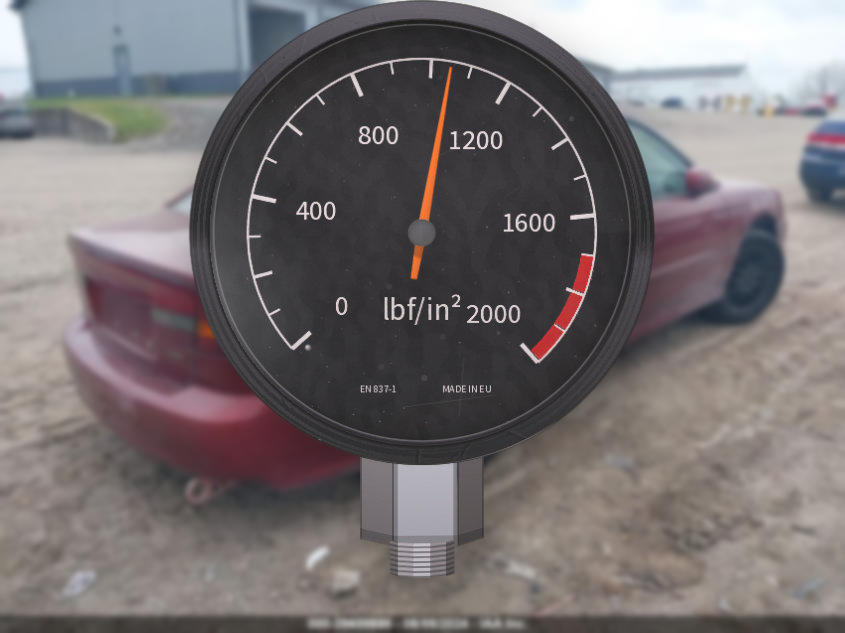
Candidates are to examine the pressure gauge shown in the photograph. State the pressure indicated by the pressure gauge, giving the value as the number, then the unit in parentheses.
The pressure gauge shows 1050 (psi)
